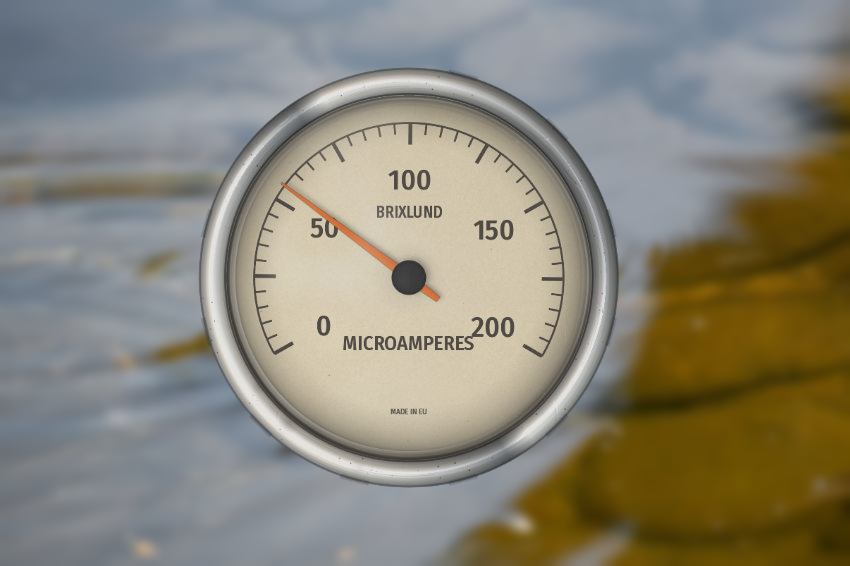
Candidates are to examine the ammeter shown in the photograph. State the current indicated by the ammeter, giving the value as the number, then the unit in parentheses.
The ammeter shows 55 (µA)
